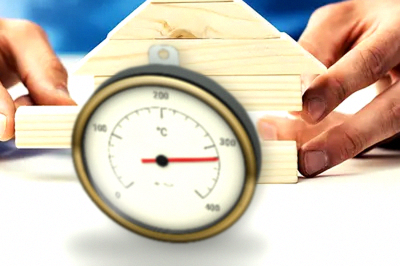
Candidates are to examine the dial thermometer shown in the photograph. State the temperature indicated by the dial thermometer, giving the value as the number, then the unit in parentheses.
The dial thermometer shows 320 (°C)
